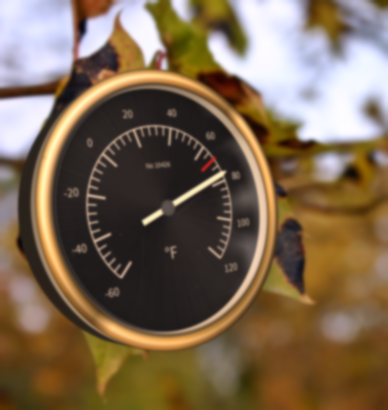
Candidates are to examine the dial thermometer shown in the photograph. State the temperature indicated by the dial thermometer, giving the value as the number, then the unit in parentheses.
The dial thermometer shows 76 (°F)
